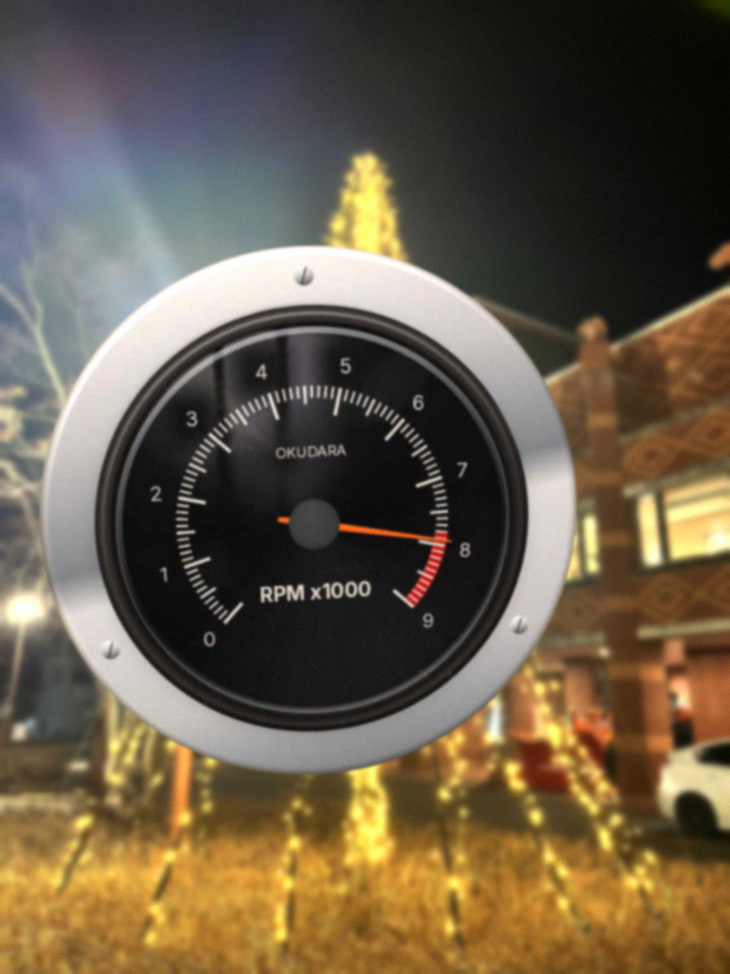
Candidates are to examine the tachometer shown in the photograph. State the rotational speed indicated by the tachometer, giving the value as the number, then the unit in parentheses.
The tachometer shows 7900 (rpm)
